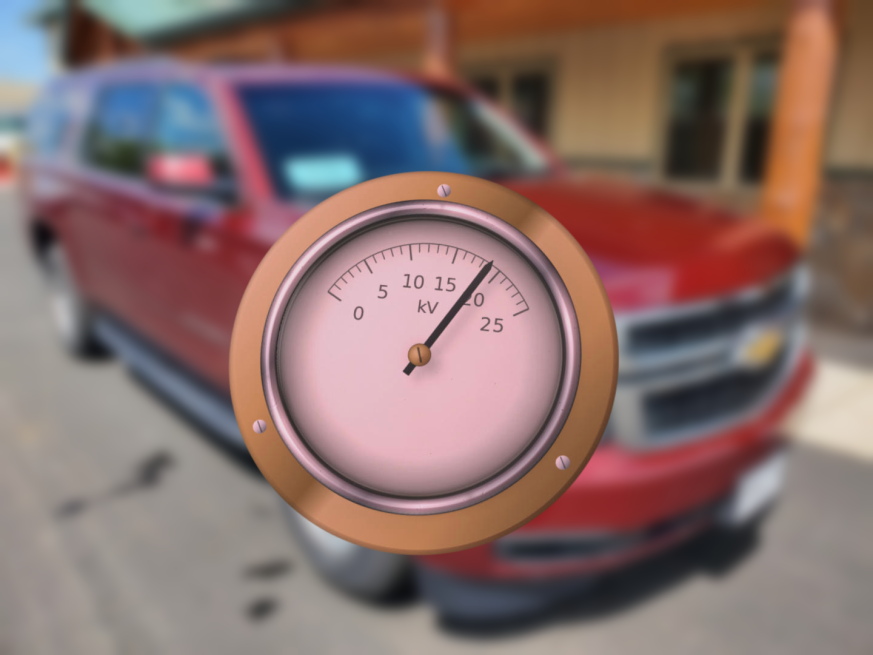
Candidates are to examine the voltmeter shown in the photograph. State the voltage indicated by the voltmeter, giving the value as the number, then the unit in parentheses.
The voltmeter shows 19 (kV)
